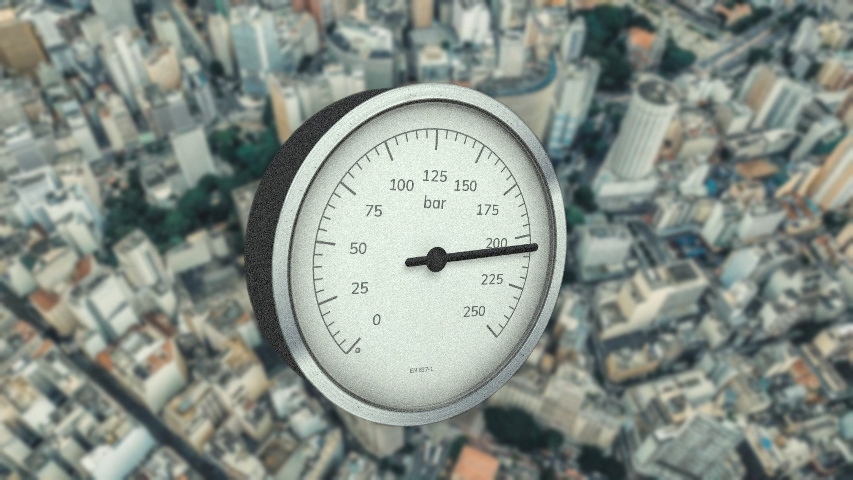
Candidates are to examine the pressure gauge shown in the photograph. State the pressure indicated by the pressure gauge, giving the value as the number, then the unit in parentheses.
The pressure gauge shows 205 (bar)
